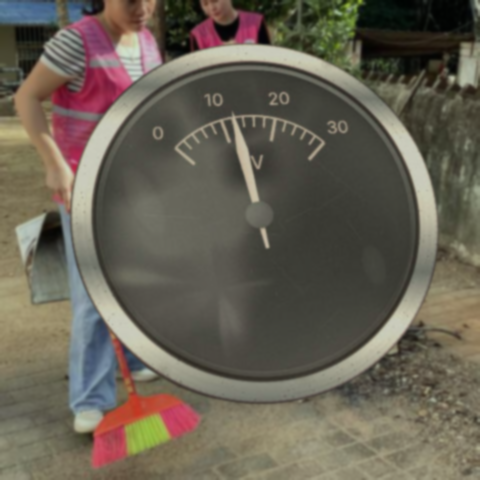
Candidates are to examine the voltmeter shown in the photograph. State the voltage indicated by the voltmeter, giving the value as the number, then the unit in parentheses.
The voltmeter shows 12 (kV)
